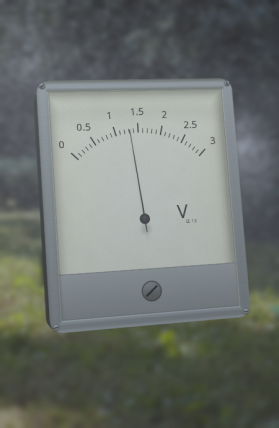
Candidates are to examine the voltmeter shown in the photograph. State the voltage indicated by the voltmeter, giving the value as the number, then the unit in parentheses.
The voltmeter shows 1.3 (V)
